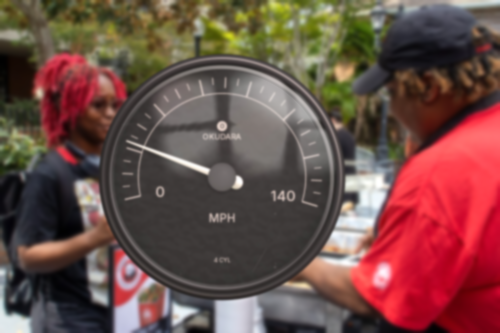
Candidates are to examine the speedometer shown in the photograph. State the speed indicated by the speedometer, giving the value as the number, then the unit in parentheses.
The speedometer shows 22.5 (mph)
